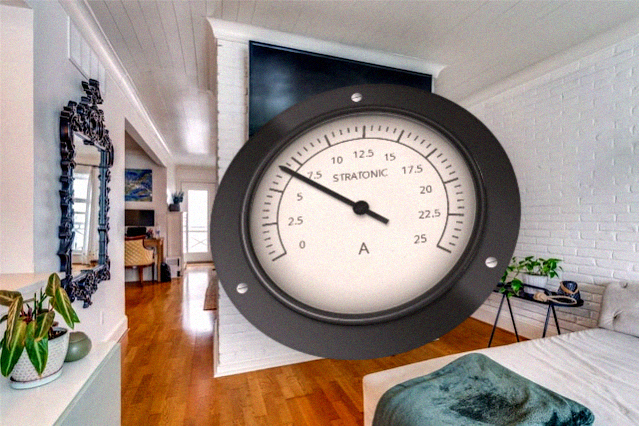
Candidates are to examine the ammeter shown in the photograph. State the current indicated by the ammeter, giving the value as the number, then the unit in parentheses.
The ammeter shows 6.5 (A)
